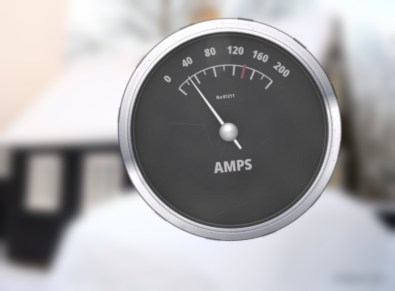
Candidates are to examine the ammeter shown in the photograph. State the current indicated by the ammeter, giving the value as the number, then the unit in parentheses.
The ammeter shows 30 (A)
